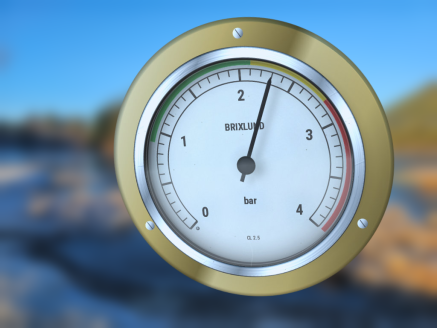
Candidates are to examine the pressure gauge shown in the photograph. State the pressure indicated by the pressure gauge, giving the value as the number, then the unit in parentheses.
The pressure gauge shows 2.3 (bar)
